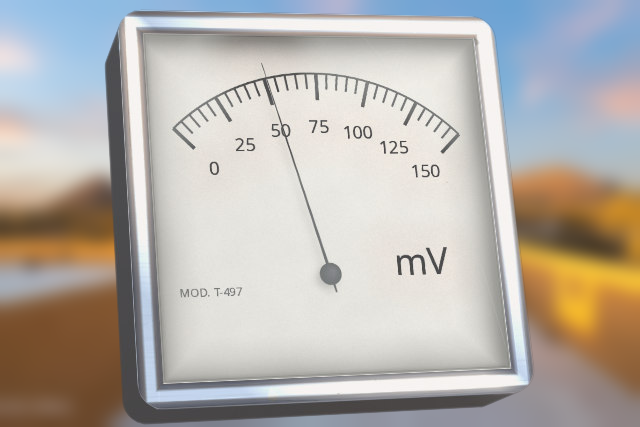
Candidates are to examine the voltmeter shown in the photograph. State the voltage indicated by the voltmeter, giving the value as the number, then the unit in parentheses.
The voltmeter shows 50 (mV)
